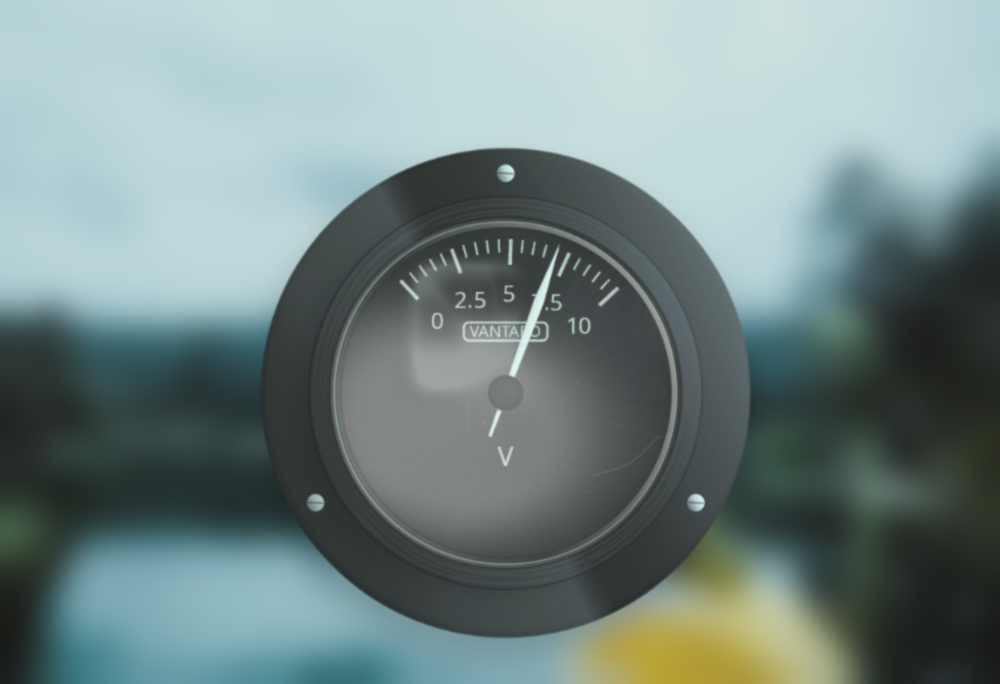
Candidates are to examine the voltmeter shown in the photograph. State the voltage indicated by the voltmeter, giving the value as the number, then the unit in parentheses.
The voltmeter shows 7 (V)
